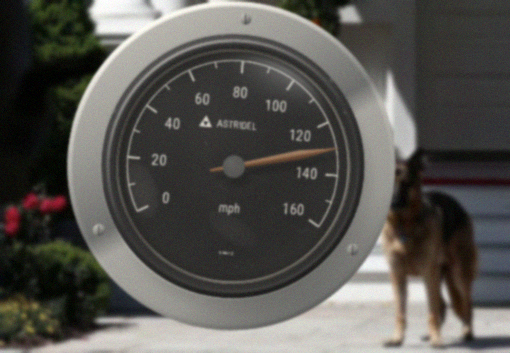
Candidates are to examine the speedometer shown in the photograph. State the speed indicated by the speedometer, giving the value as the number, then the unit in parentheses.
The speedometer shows 130 (mph)
